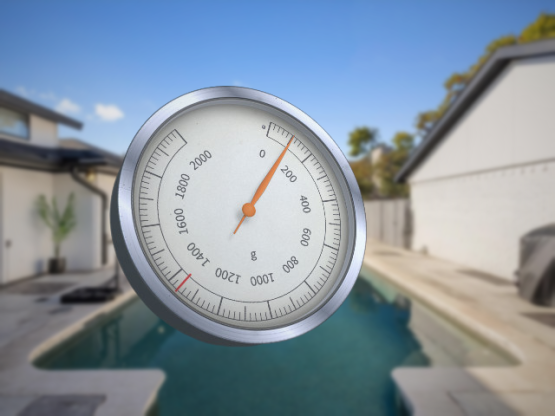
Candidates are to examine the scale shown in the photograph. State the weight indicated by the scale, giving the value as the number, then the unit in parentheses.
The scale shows 100 (g)
